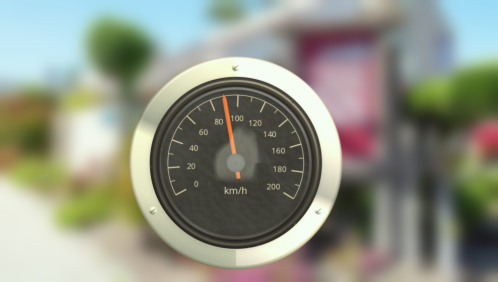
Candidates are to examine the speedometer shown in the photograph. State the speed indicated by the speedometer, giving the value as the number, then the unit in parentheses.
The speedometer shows 90 (km/h)
